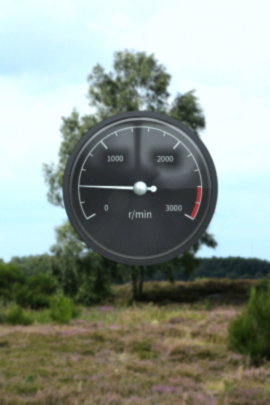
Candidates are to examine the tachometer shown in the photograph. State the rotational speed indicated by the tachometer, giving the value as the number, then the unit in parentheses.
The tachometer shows 400 (rpm)
